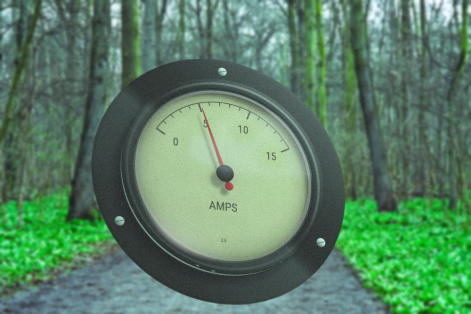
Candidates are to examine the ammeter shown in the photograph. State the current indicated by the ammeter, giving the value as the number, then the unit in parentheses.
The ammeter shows 5 (A)
